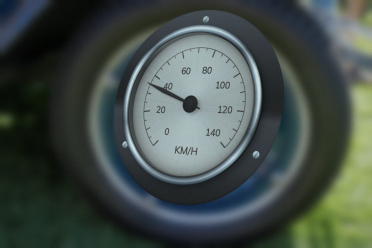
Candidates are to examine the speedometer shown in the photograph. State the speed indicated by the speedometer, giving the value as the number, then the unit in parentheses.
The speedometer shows 35 (km/h)
